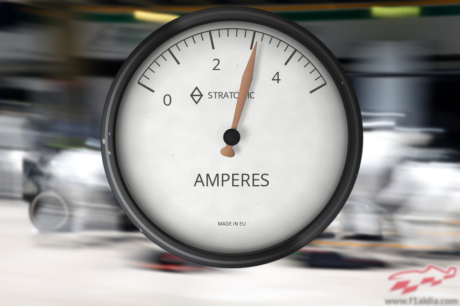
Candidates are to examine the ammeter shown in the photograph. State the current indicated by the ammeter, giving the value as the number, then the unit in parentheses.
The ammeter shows 3.1 (A)
